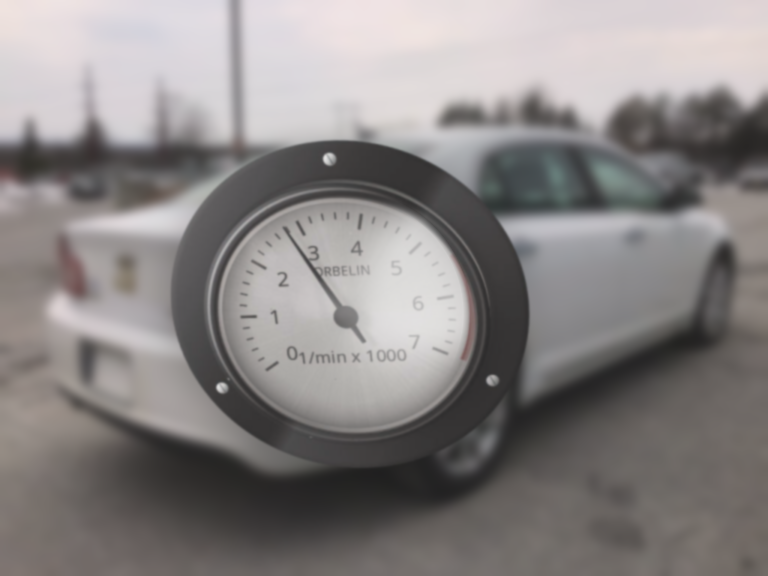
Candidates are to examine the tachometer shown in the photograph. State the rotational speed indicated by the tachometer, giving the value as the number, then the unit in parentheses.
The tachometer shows 2800 (rpm)
